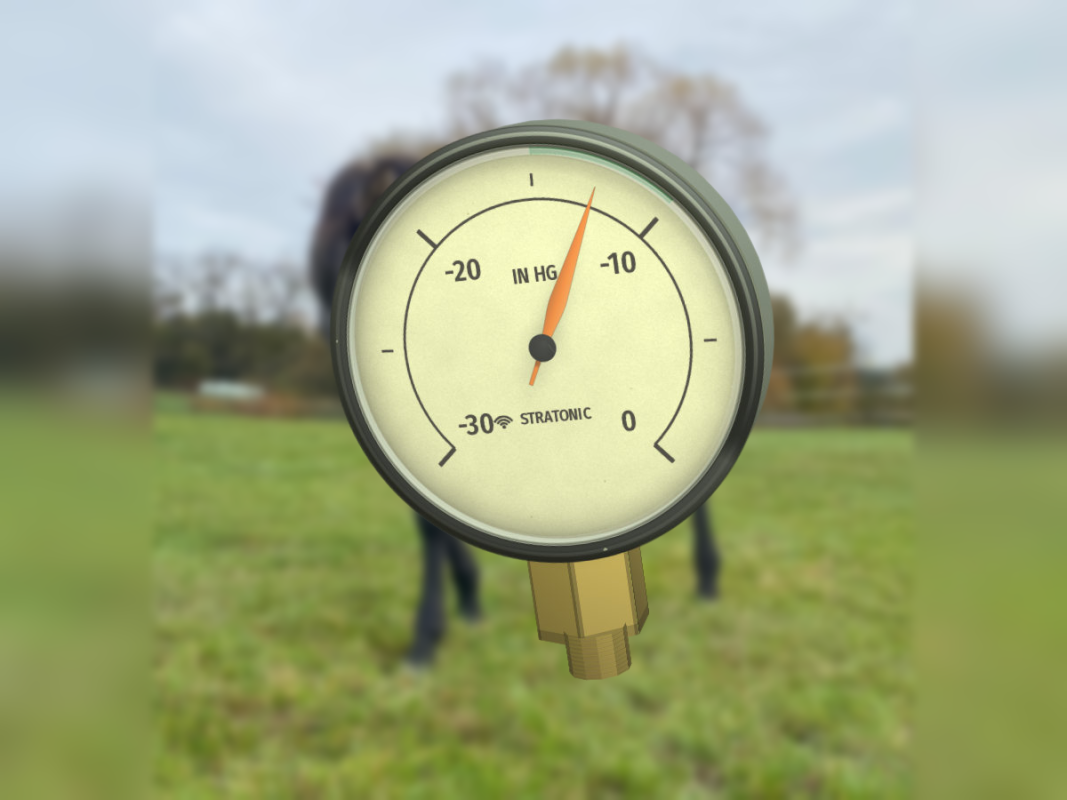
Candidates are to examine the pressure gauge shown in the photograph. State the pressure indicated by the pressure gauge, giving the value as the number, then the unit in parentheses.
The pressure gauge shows -12.5 (inHg)
